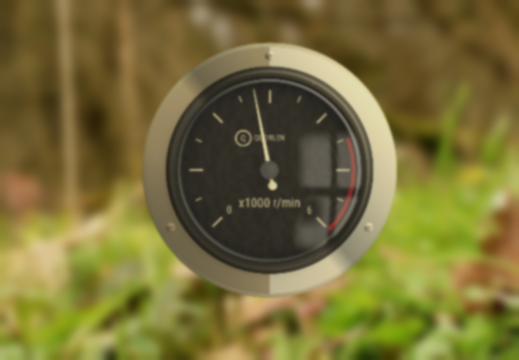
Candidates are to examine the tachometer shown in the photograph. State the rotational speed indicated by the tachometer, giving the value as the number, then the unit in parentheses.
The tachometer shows 2750 (rpm)
